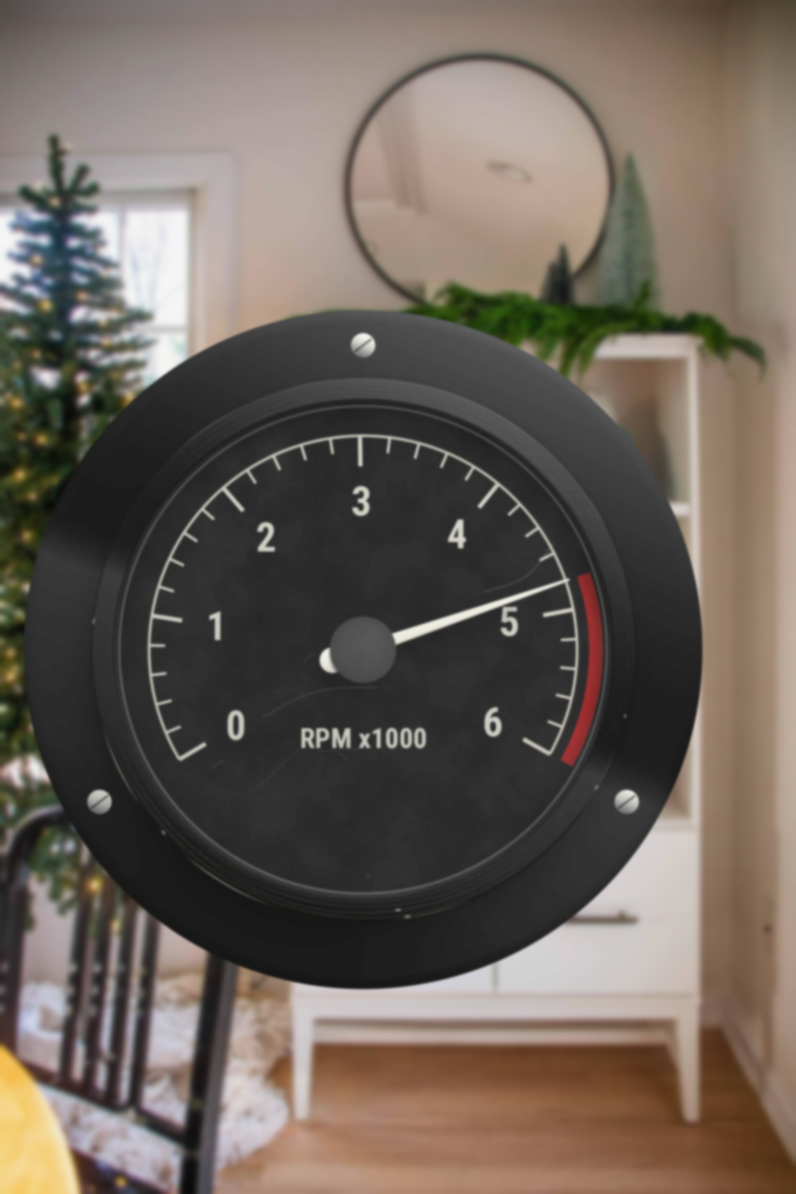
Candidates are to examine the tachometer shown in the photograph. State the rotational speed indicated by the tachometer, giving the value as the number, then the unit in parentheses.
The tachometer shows 4800 (rpm)
